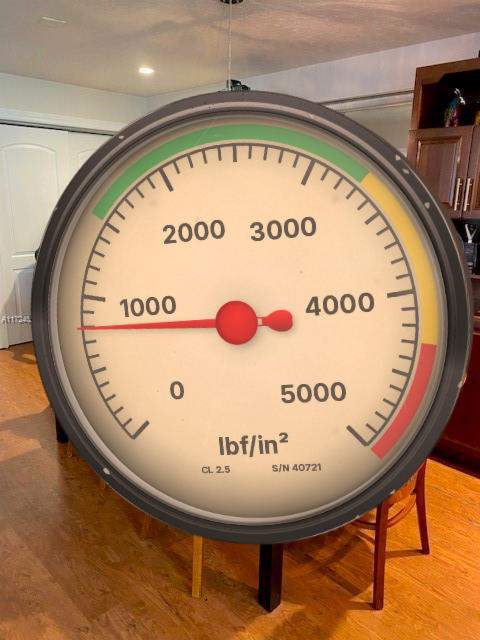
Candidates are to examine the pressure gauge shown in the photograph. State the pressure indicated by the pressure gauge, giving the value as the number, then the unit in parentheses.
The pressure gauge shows 800 (psi)
